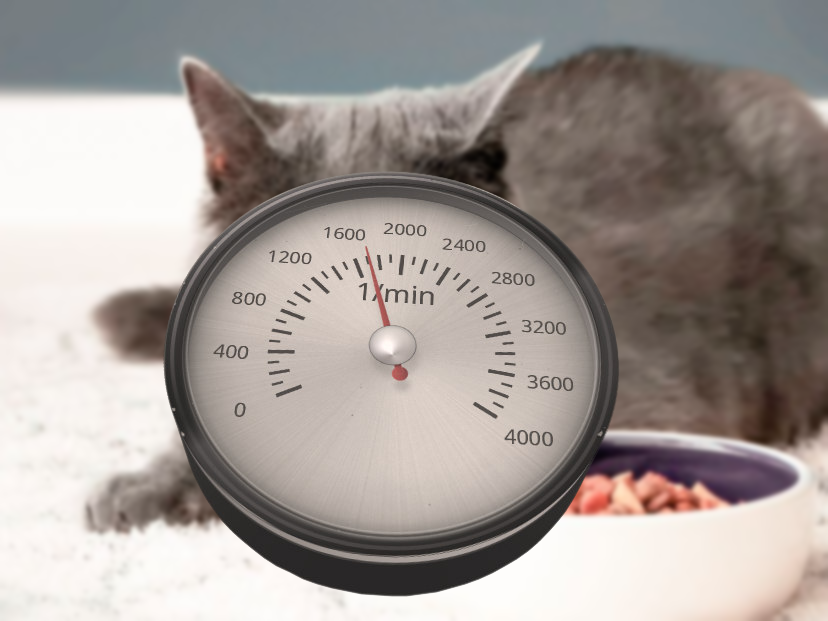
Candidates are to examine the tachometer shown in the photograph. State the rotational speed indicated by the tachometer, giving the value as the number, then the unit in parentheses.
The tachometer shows 1700 (rpm)
